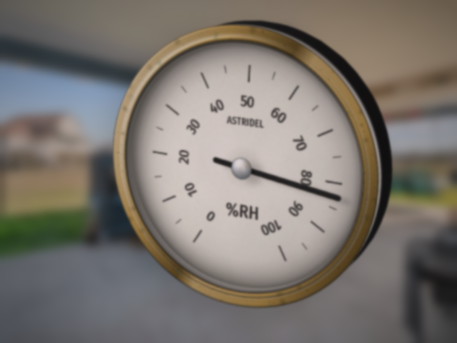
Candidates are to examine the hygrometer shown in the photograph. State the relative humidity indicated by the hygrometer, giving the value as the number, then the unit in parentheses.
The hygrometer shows 82.5 (%)
